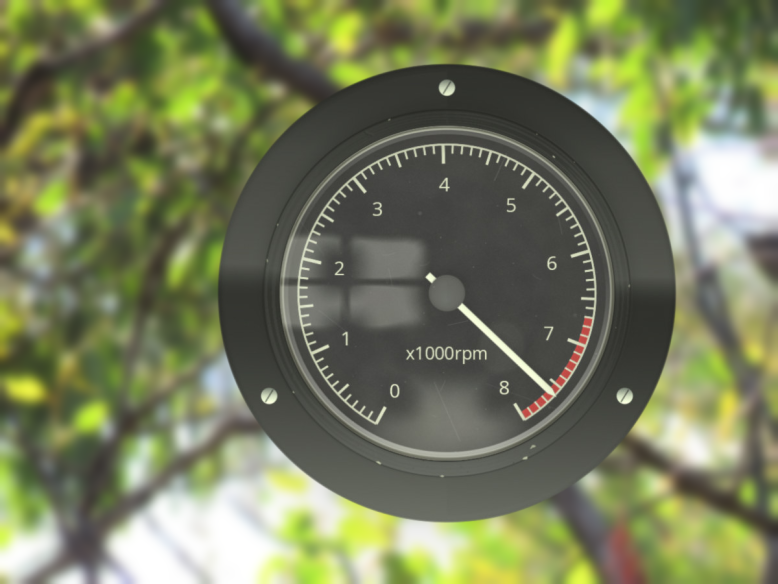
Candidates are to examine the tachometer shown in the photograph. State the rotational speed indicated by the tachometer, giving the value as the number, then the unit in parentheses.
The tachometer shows 7600 (rpm)
